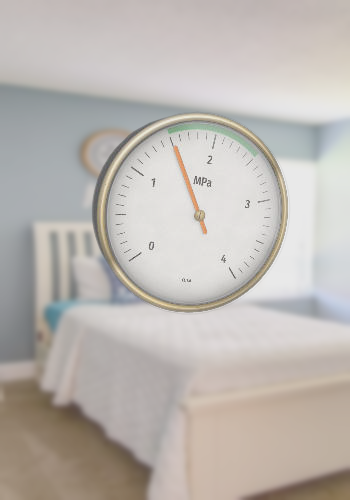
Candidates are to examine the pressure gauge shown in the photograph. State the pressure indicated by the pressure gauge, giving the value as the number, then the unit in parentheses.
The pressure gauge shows 1.5 (MPa)
